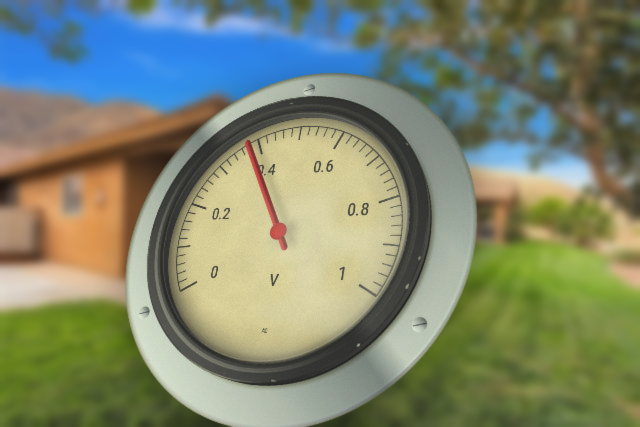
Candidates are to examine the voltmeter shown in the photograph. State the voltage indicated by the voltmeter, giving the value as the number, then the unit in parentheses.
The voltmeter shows 0.38 (V)
